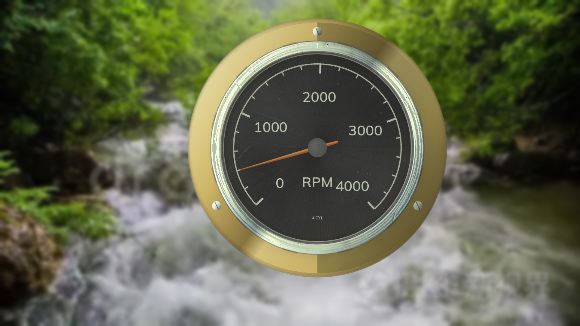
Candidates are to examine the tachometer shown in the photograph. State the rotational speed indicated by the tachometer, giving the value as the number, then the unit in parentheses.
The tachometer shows 400 (rpm)
